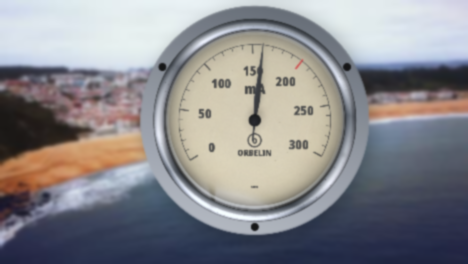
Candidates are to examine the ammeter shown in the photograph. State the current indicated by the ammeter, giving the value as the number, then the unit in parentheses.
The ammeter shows 160 (mA)
